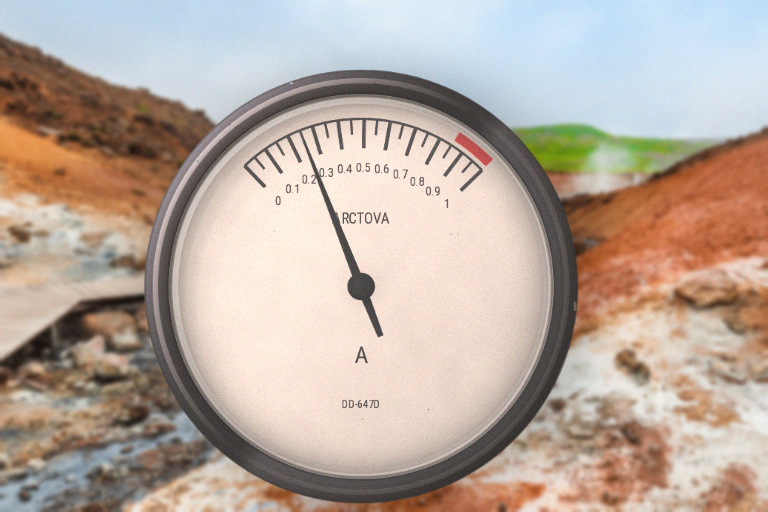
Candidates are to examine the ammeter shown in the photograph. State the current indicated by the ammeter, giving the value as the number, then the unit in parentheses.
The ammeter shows 0.25 (A)
